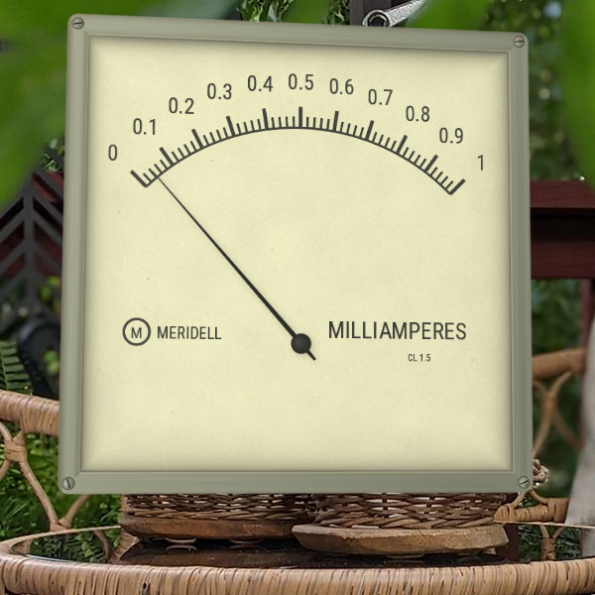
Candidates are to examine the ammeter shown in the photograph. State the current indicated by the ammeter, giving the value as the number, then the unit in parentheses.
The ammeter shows 0.04 (mA)
